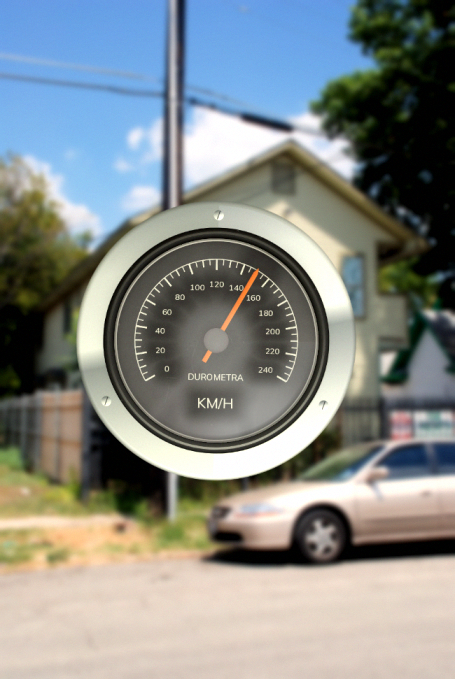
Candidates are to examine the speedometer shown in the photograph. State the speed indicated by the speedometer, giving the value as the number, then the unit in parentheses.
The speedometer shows 150 (km/h)
